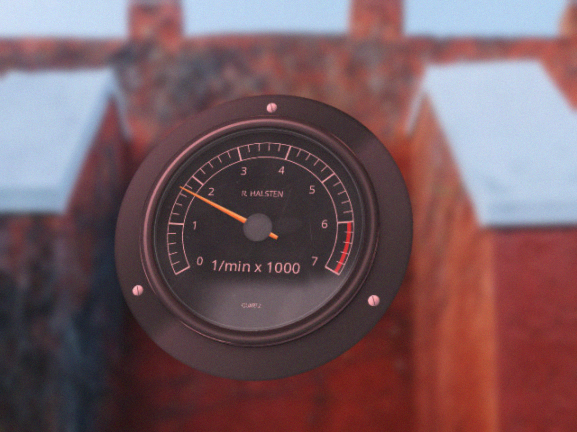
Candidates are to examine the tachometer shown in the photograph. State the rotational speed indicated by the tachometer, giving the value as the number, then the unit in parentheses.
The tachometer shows 1700 (rpm)
